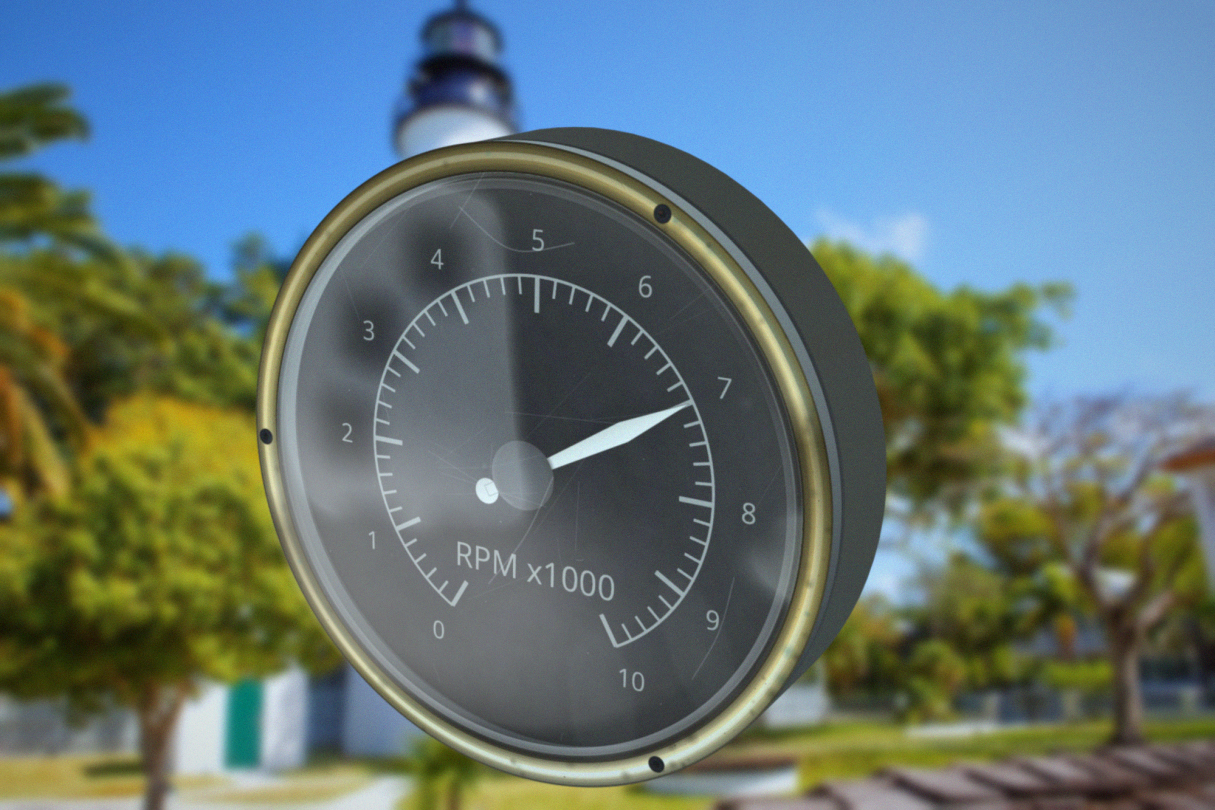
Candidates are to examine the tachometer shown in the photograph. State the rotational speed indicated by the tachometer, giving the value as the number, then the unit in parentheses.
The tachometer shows 7000 (rpm)
